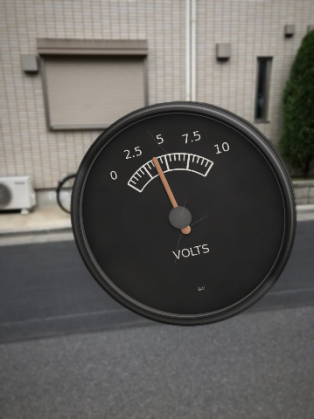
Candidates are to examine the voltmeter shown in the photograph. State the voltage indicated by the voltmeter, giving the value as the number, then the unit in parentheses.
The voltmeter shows 4 (V)
